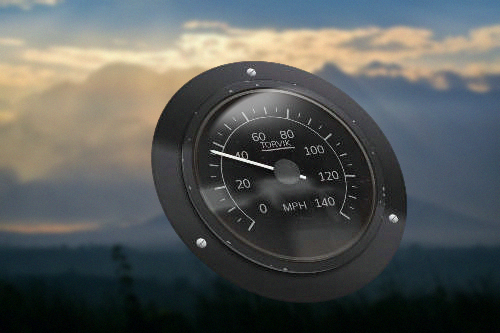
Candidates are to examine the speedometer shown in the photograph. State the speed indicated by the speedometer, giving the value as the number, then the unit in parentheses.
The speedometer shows 35 (mph)
